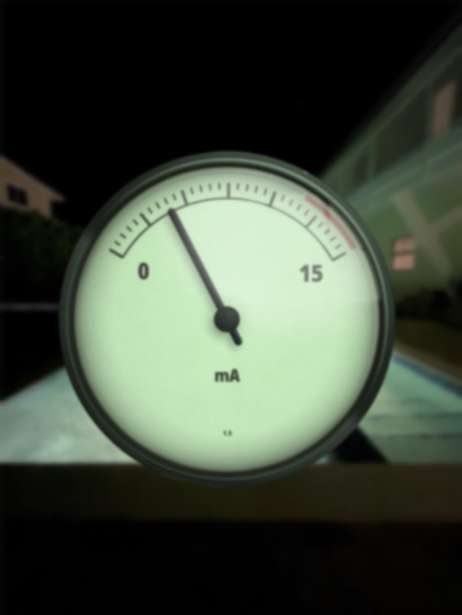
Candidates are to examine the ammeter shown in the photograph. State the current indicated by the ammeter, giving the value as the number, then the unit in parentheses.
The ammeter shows 4 (mA)
